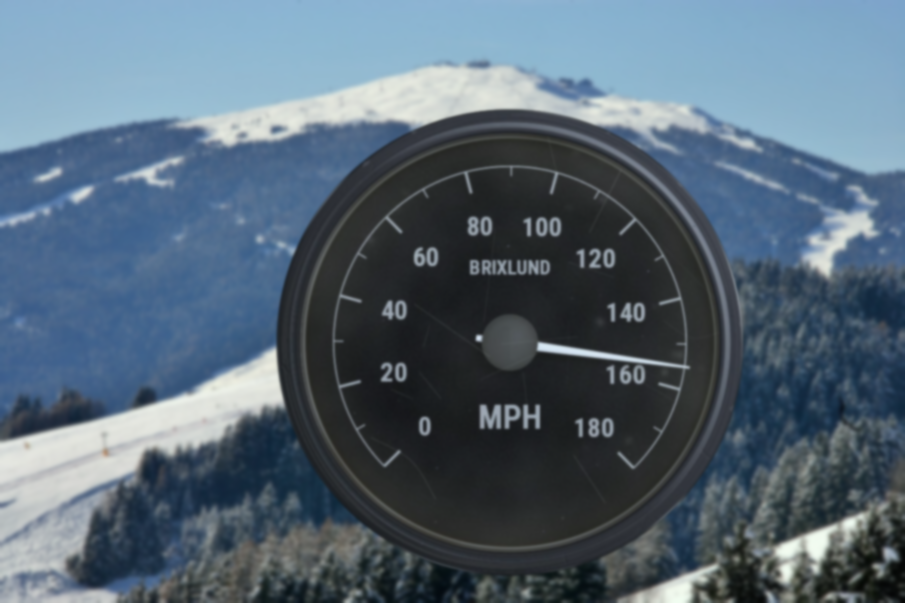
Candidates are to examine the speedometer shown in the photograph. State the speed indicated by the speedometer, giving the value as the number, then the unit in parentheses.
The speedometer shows 155 (mph)
